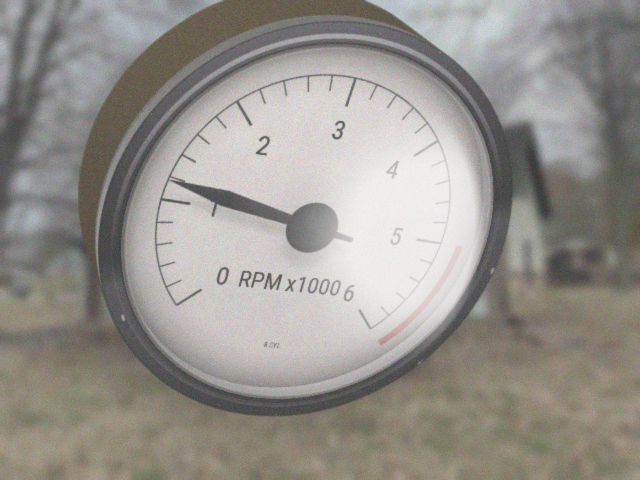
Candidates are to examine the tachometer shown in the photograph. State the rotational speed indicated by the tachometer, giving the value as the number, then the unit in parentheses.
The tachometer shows 1200 (rpm)
